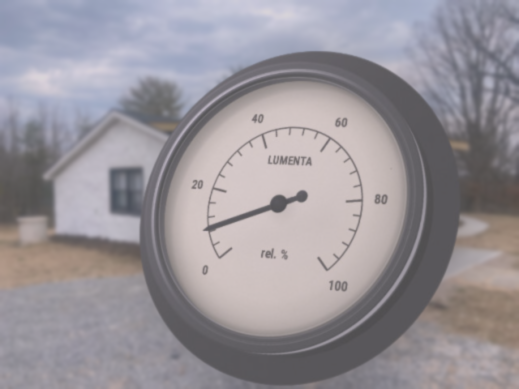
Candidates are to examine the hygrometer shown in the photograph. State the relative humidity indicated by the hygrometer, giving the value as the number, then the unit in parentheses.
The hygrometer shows 8 (%)
